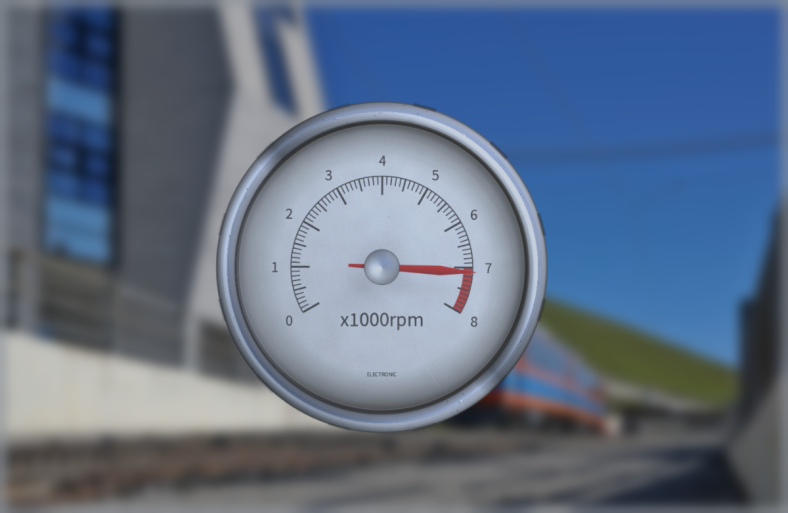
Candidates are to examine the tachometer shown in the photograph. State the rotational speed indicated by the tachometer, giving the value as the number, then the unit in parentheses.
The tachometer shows 7100 (rpm)
